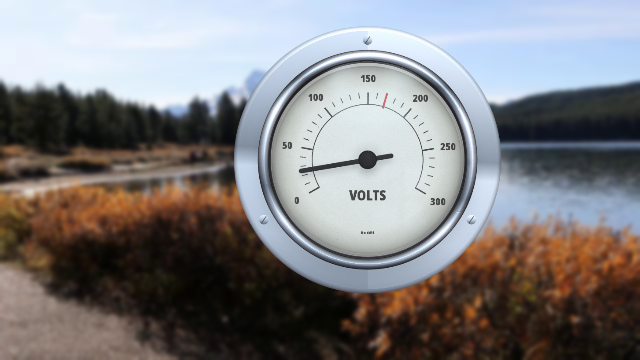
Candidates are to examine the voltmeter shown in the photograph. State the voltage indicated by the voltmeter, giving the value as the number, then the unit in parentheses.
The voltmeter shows 25 (V)
